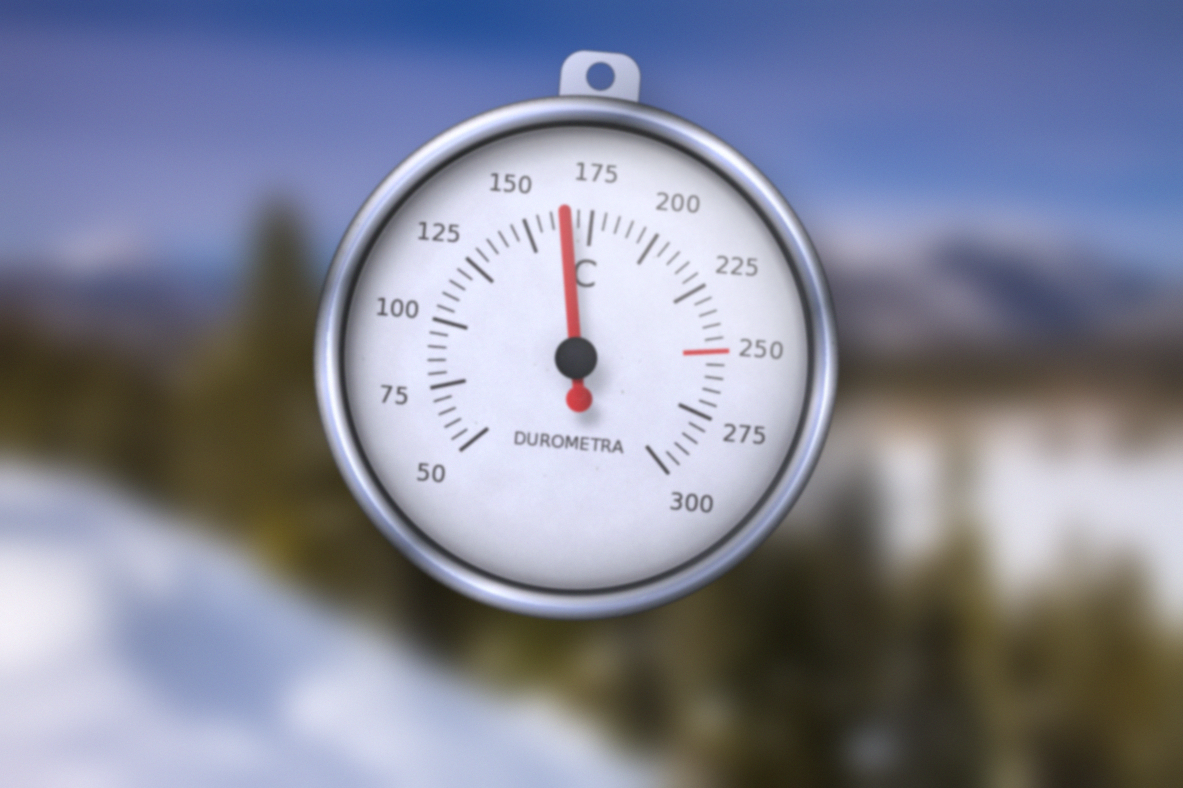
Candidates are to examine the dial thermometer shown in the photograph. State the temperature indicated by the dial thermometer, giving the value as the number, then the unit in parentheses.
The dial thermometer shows 165 (°C)
